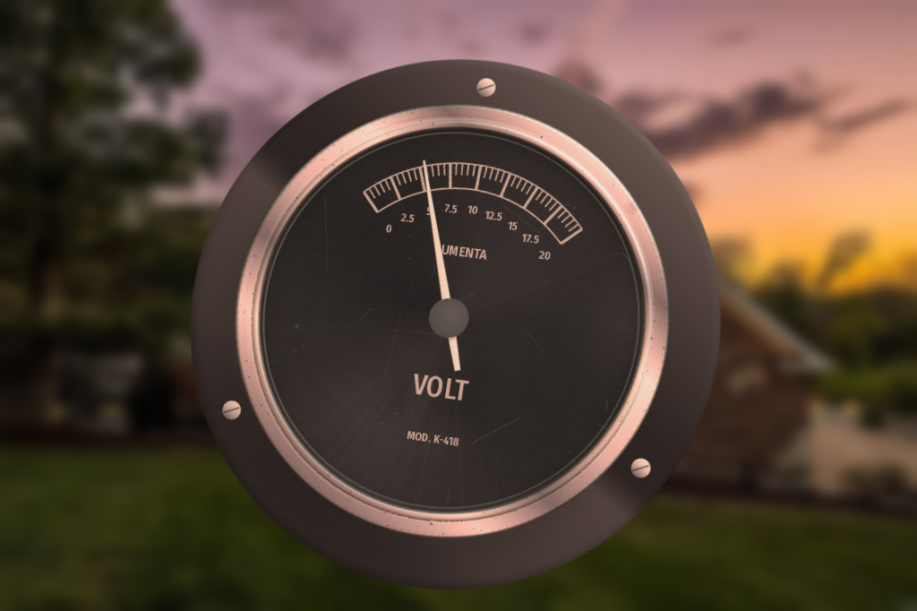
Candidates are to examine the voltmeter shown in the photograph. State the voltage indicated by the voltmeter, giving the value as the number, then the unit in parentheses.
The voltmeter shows 5.5 (V)
